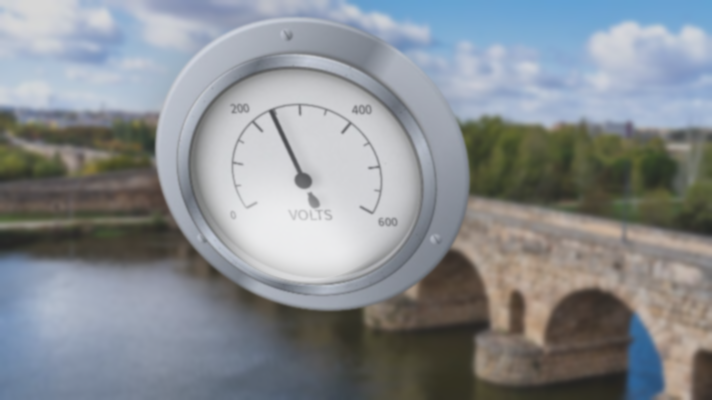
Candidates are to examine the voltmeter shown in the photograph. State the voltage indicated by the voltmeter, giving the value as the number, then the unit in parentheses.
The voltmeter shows 250 (V)
